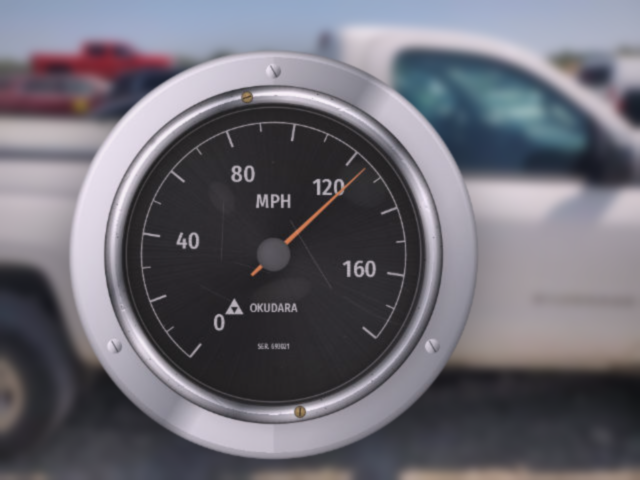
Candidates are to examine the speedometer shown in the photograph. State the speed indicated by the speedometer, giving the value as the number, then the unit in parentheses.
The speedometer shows 125 (mph)
